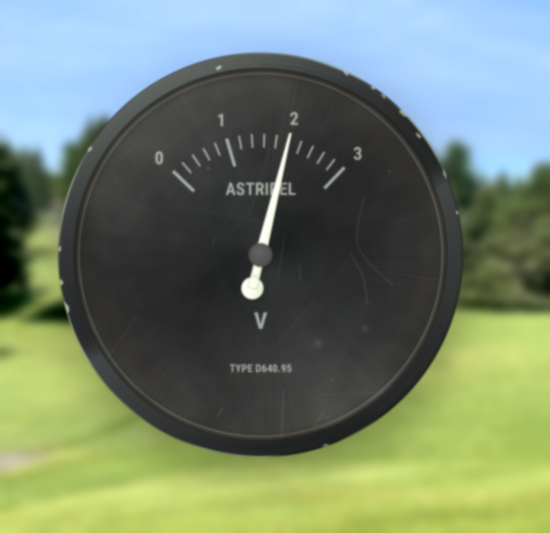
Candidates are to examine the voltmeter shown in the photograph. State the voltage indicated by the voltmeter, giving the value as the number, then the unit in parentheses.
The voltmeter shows 2 (V)
